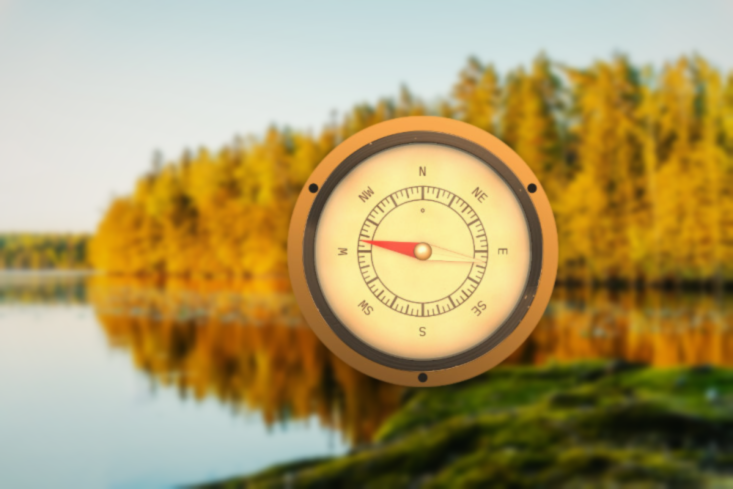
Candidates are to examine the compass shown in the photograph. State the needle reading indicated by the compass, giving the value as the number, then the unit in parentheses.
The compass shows 280 (°)
